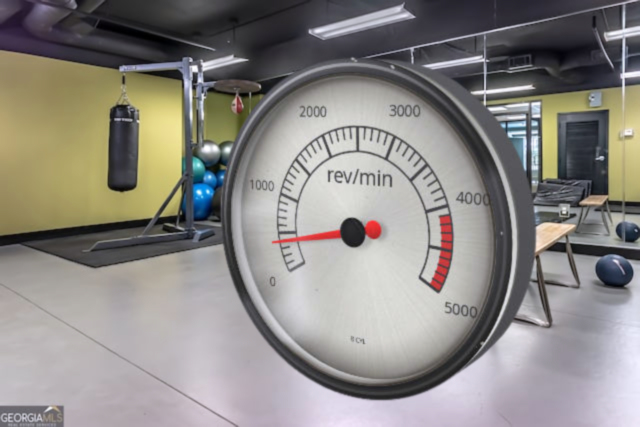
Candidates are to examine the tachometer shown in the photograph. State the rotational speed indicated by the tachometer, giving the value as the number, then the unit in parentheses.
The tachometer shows 400 (rpm)
